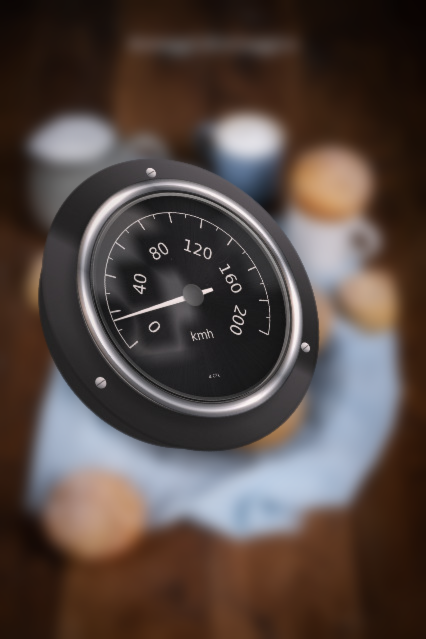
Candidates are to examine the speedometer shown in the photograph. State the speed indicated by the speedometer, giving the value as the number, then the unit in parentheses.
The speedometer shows 15 (km/h)
